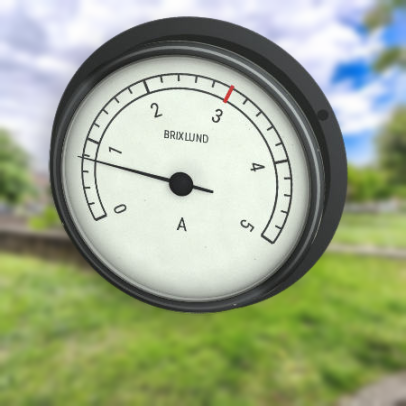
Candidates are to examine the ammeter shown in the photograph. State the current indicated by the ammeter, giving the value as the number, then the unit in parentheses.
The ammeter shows 0.8 (A)
